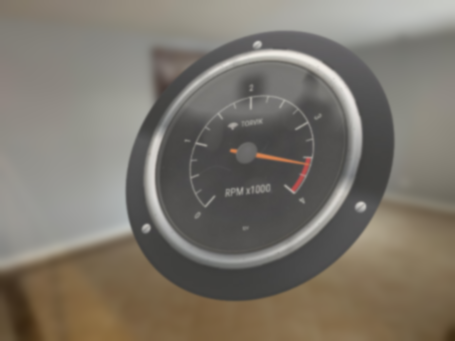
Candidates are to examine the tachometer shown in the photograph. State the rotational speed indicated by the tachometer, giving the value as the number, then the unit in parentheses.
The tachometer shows 3625 (rpm)
